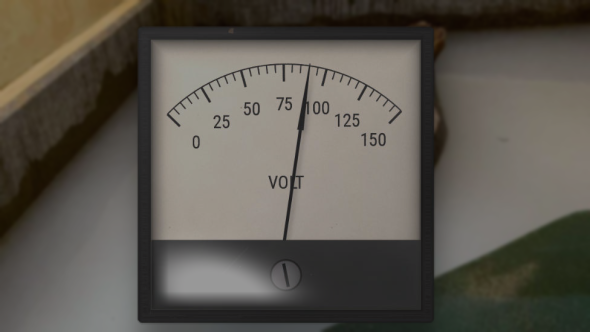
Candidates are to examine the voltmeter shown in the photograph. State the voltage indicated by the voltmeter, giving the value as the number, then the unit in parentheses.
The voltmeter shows 90 (V)
